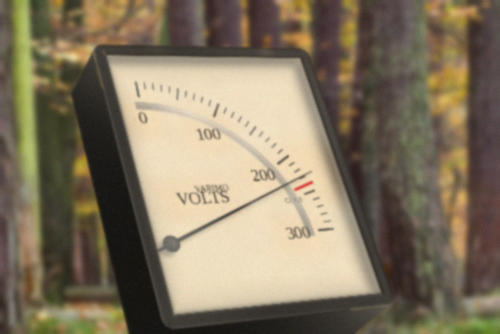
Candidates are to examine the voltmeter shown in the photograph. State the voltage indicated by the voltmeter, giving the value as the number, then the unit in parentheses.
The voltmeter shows 230 (V)
